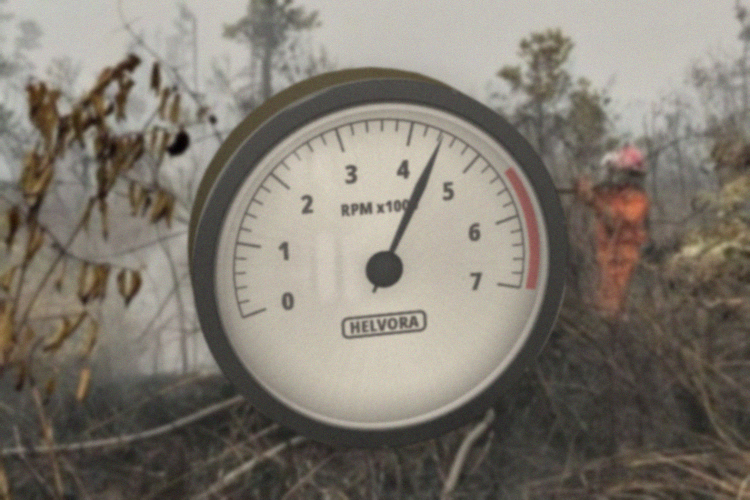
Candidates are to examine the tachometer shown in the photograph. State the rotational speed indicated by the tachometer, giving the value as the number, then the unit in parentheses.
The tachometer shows 4400 (rpm)
